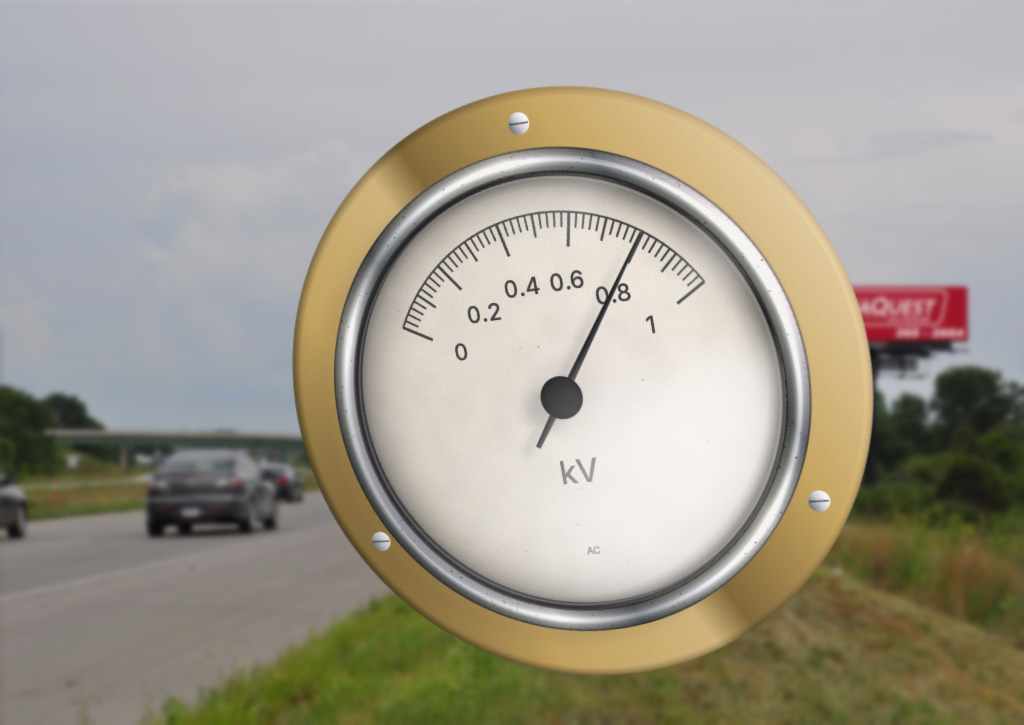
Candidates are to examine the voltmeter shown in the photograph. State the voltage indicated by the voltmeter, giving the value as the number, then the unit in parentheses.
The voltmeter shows 0.8 (kV)
